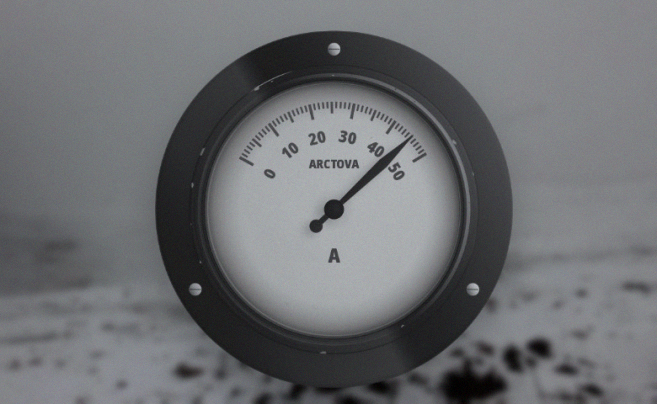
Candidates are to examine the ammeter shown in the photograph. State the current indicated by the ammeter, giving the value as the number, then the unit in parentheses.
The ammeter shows 45 (A)
